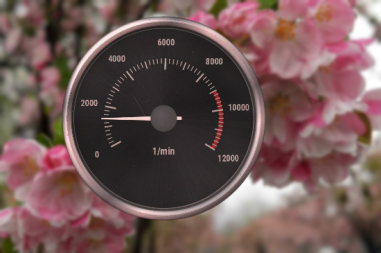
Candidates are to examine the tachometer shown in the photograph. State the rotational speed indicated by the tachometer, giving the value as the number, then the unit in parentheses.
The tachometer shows 1400 (rpm)
